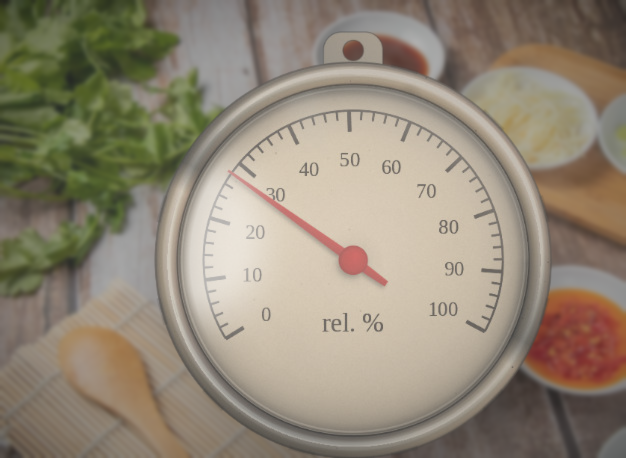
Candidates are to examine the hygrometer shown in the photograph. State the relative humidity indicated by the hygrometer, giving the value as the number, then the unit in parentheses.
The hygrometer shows 28 (%)
